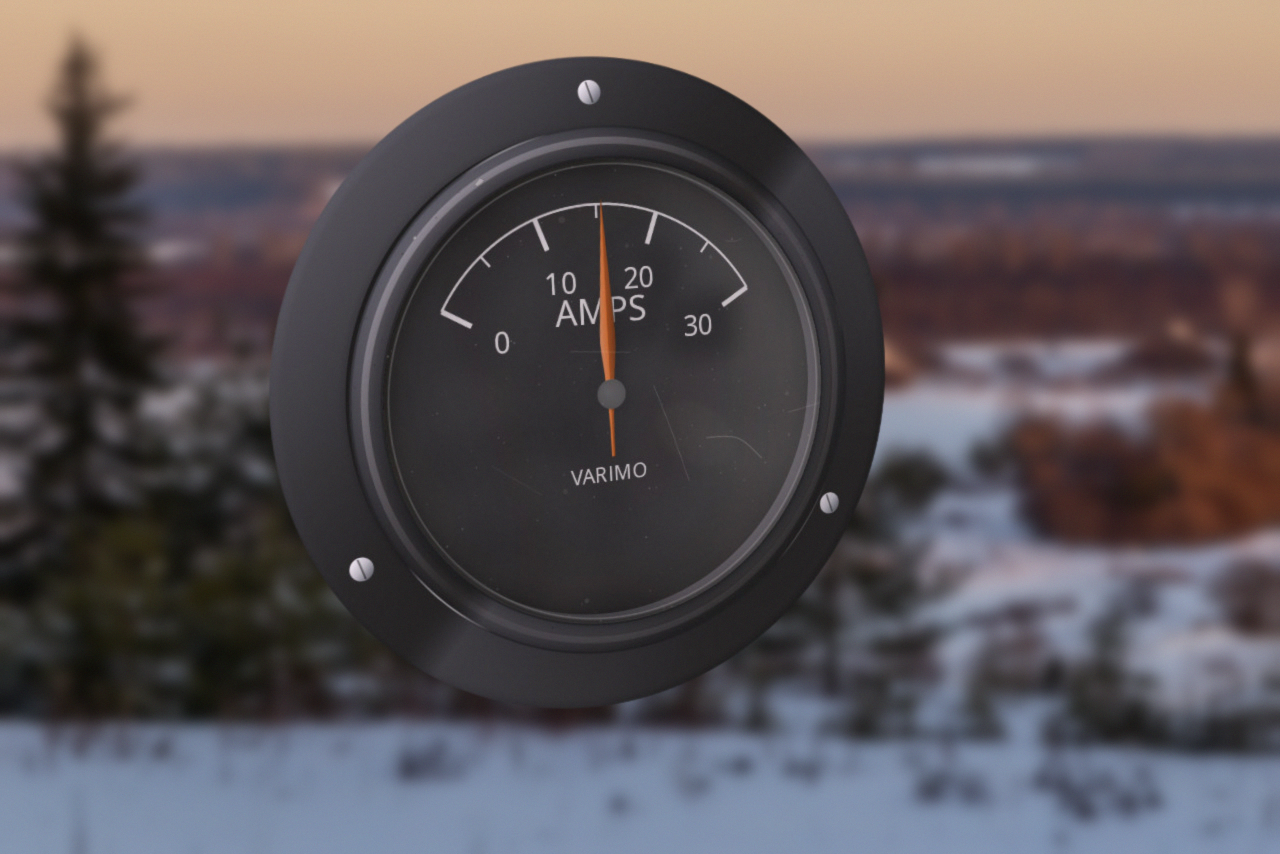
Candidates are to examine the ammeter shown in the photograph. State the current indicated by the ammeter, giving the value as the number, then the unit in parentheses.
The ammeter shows 15 (A)
